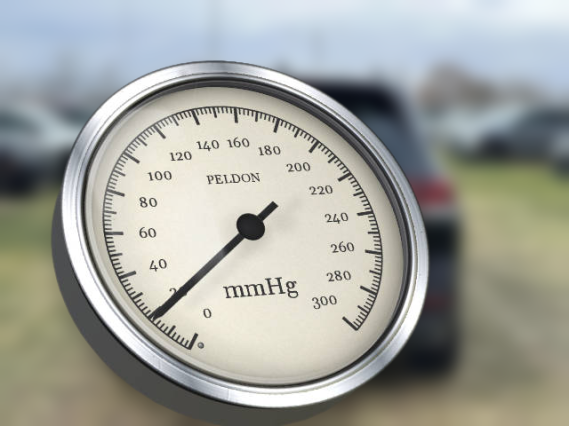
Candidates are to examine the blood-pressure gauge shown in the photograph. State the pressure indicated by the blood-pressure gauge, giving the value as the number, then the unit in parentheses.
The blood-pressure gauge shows 18 (mmHg)
